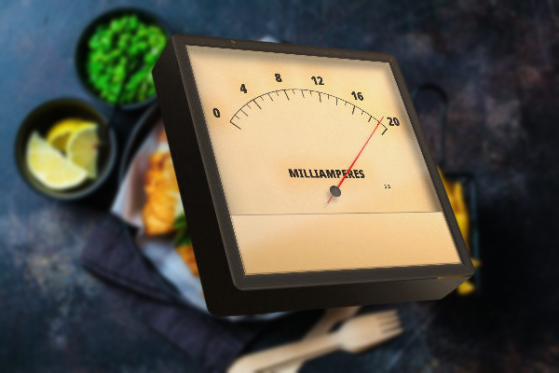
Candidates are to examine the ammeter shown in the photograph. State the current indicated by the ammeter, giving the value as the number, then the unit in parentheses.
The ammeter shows 19 (mA)
